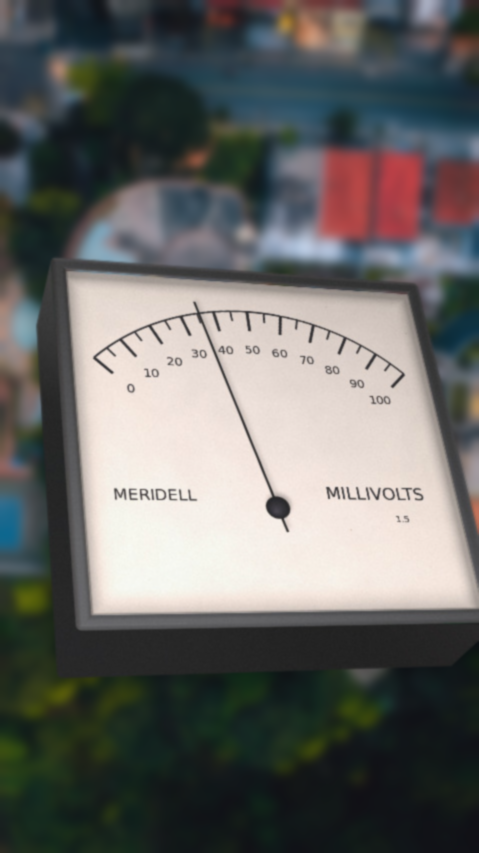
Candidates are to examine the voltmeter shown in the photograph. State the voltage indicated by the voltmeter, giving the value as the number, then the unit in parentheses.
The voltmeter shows 35 (mV)
